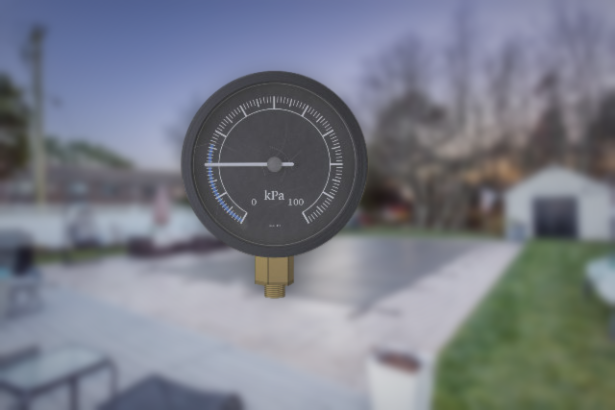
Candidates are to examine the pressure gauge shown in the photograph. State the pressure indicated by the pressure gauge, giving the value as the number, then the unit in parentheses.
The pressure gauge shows 20 (kPa)
